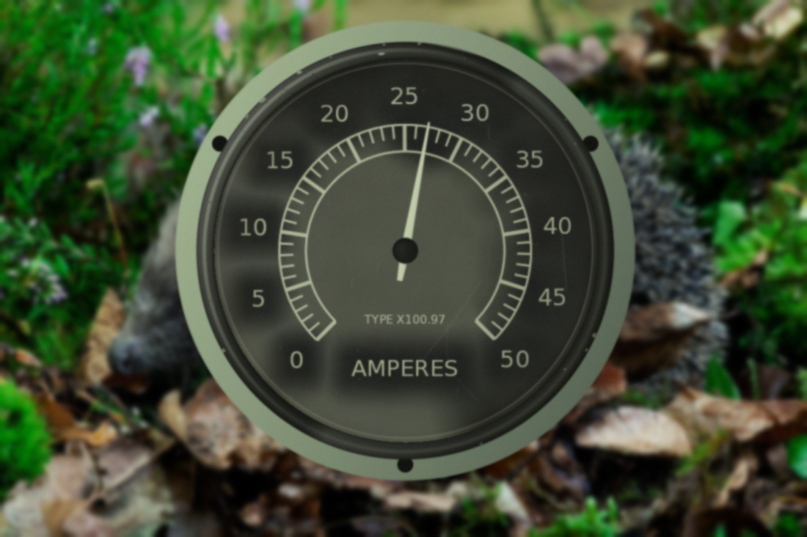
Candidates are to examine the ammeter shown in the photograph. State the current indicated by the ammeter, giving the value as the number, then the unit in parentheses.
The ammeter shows 27 (A)
